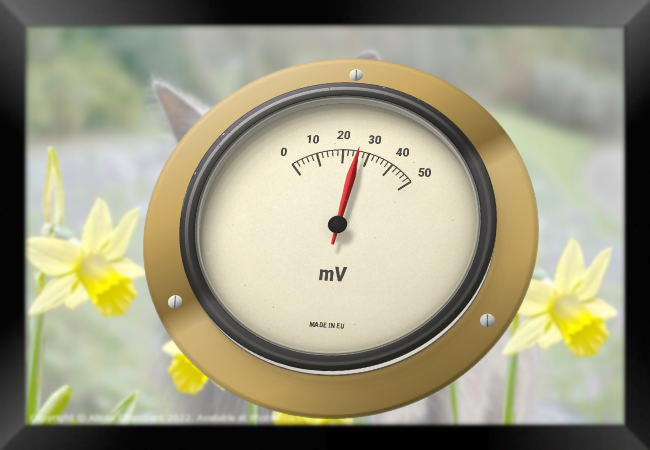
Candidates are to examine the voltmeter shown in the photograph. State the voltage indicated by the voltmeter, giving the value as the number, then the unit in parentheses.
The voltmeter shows 26 (mV)
